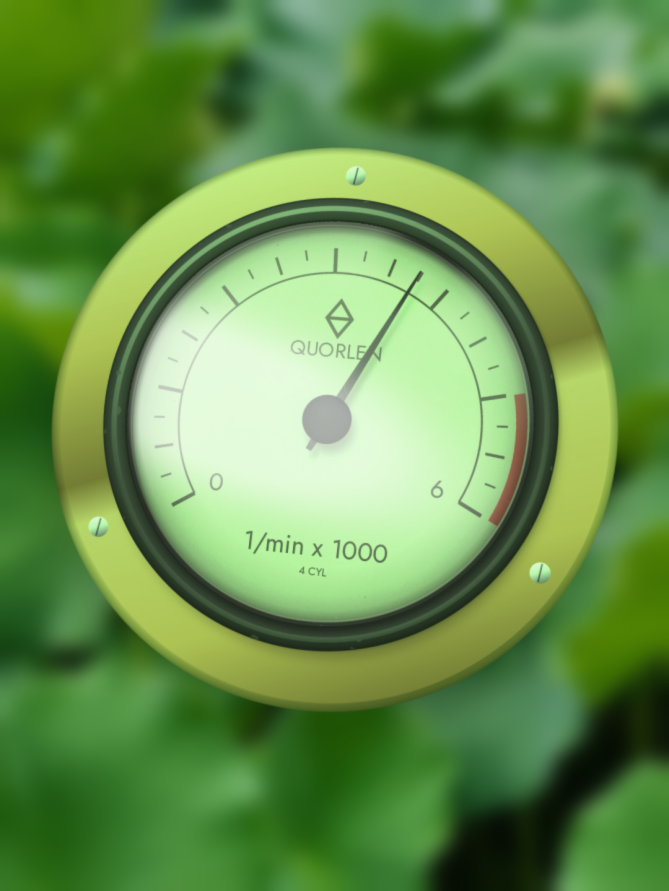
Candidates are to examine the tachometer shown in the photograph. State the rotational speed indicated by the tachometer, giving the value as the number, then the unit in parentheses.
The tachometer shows 3750 (rpm)
